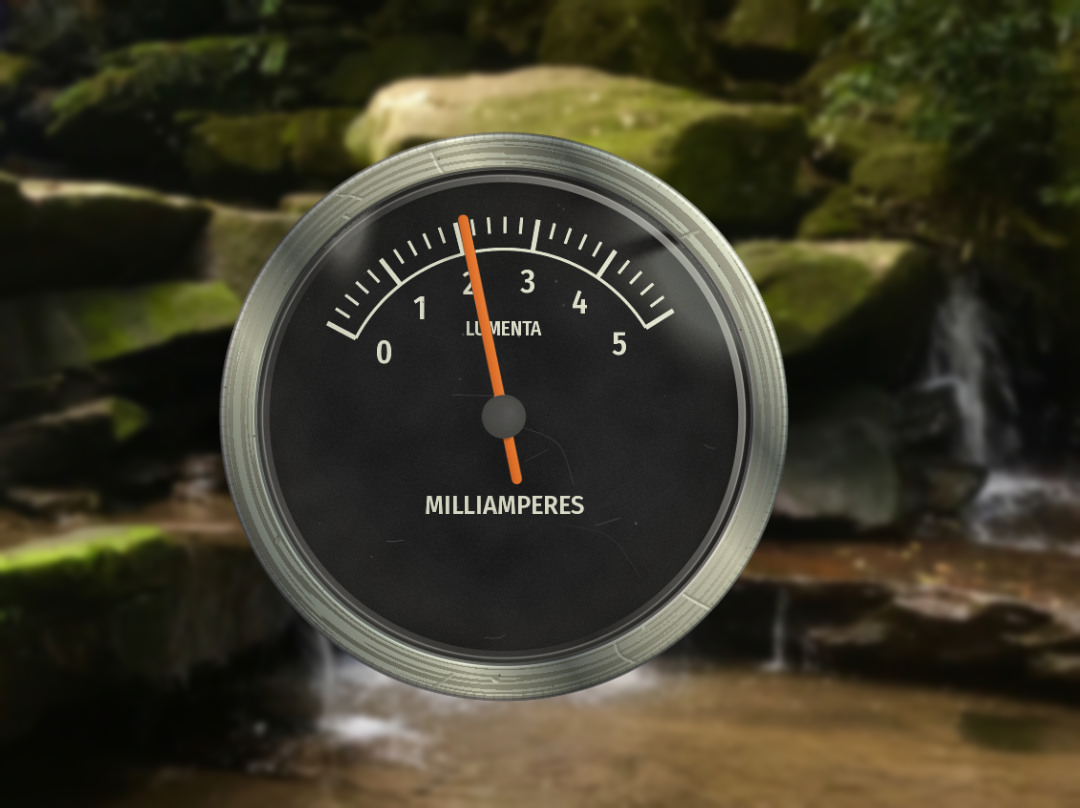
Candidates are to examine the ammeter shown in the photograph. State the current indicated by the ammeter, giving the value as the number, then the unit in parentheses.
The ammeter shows 2.1 (mA)
